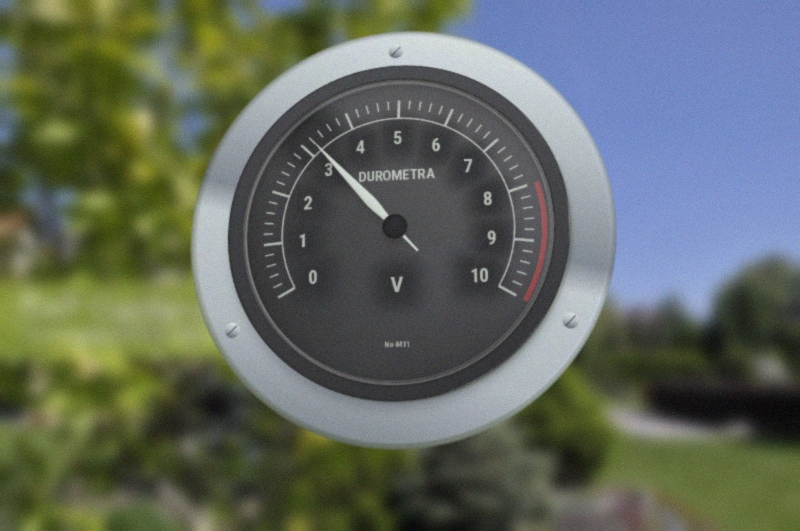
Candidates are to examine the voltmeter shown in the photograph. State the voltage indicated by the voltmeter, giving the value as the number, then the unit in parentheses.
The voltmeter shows 3.2 (V)
